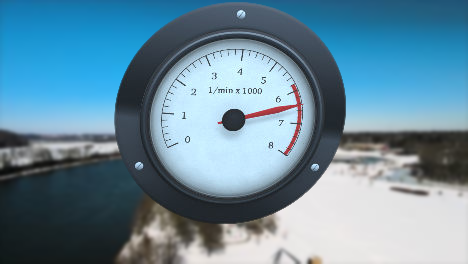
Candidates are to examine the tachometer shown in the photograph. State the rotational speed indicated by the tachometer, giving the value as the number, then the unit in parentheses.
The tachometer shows 6400 (rpm)
